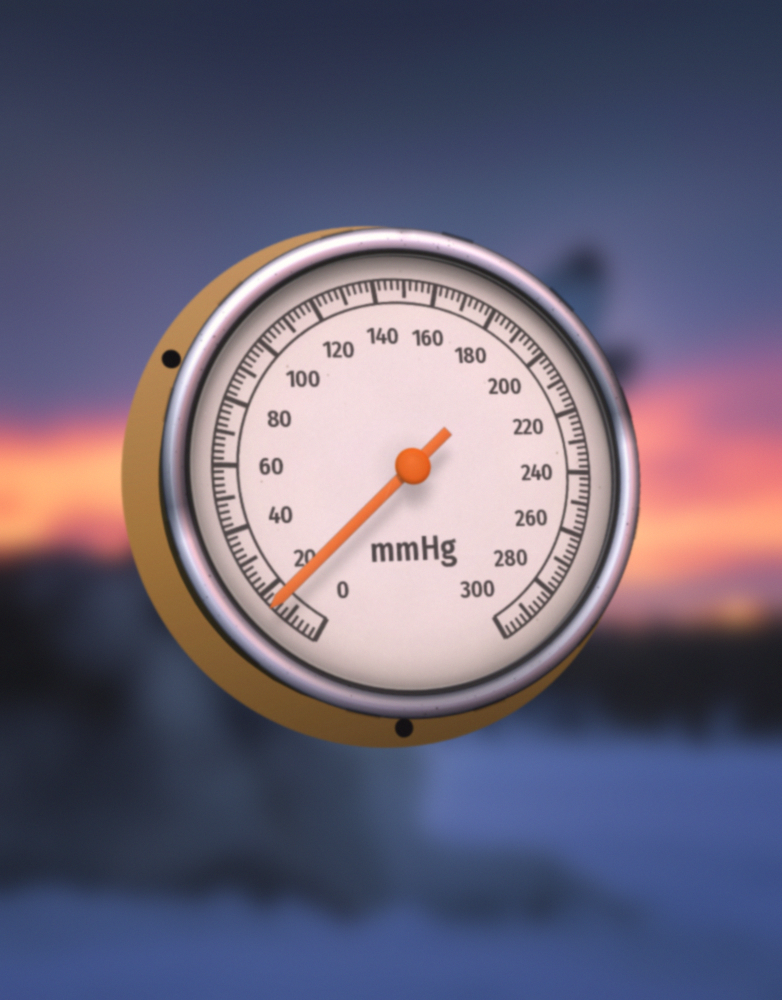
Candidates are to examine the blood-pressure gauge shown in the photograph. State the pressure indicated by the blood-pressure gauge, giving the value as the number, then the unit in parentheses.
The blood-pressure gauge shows 16 (mmHg)
